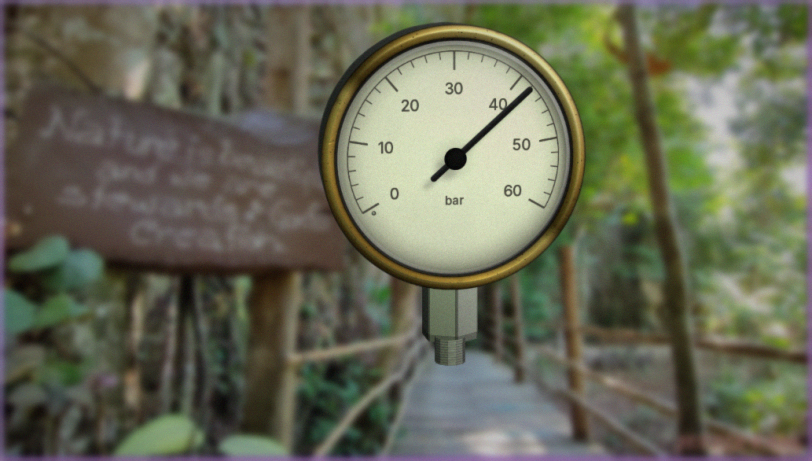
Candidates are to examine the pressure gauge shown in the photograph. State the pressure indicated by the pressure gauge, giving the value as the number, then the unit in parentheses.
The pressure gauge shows 42 (bar)
